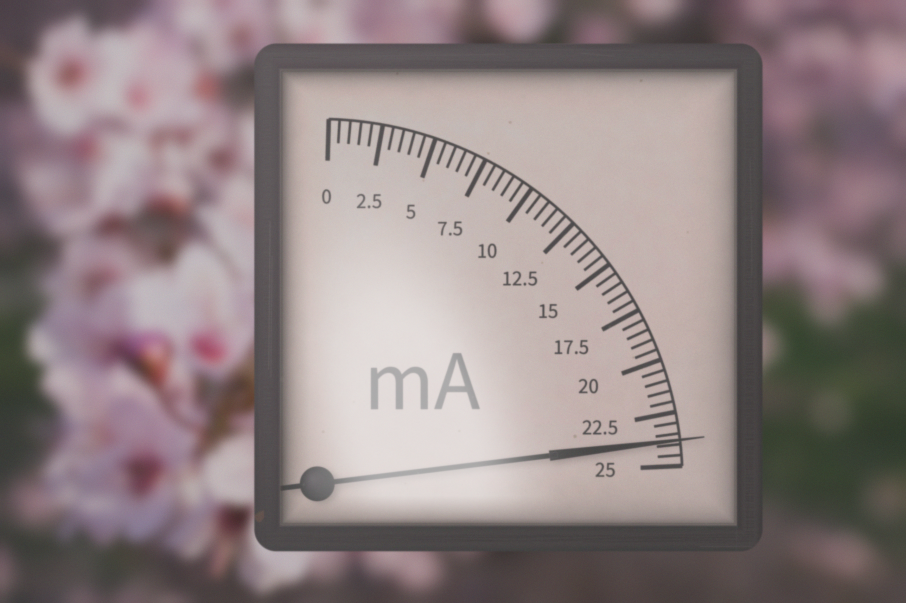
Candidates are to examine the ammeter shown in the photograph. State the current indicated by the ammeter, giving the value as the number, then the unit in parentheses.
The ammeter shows 23.75 (mA)
